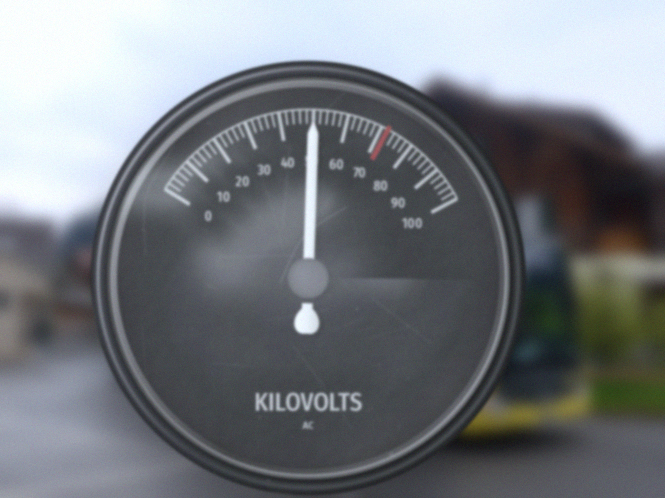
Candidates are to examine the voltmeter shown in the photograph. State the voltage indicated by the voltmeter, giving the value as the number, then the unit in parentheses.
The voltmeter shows 50 (kV)
